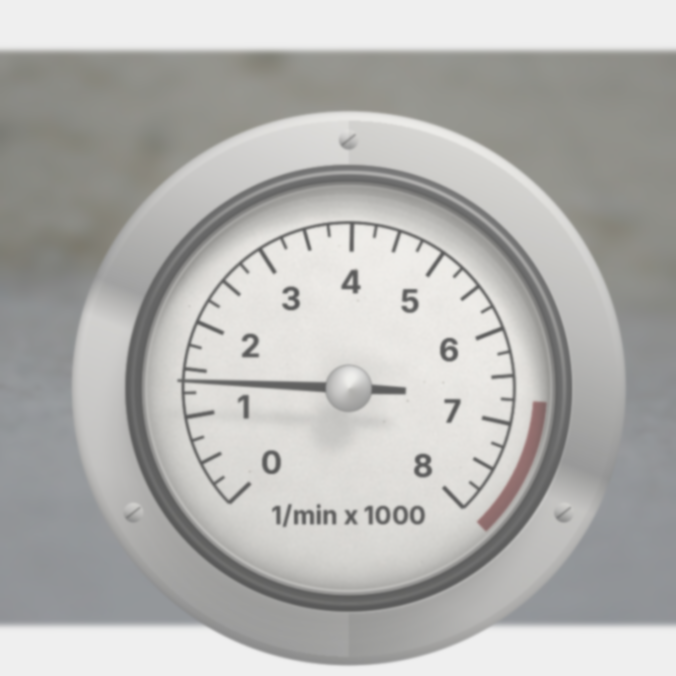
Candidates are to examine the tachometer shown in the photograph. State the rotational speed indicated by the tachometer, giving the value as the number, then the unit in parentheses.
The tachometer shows 1375 (rpm)
